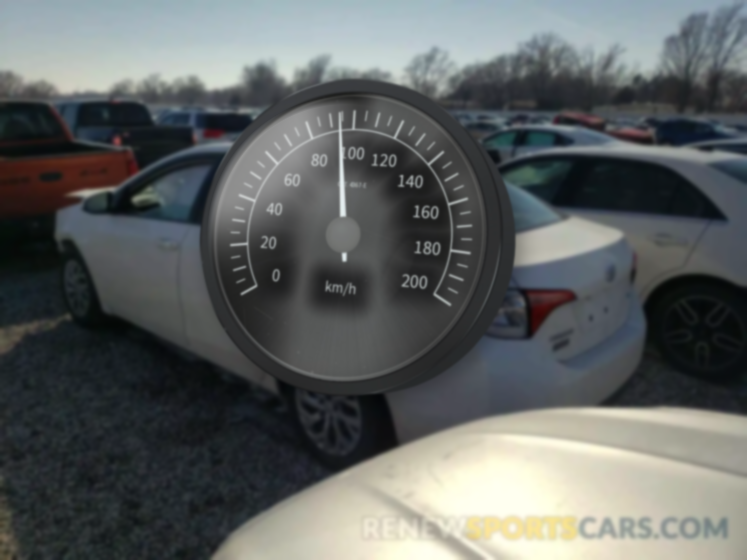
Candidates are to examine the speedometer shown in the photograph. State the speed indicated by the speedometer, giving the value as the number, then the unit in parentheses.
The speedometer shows 95 (km/h)
